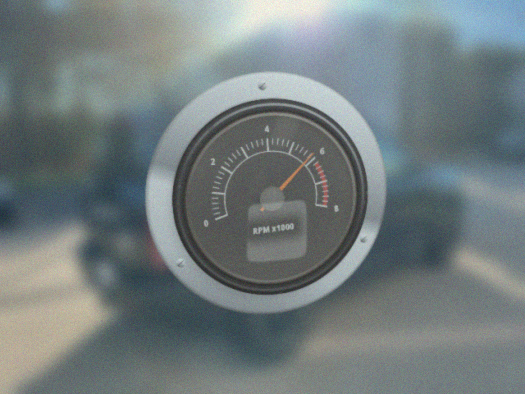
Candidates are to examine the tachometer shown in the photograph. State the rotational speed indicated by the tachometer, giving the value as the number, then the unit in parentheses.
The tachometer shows 5800 (rpm)
